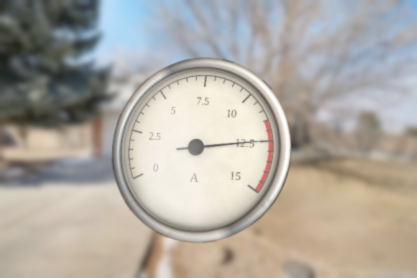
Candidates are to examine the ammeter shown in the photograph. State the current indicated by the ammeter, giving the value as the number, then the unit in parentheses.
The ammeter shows 12.5 (A)
